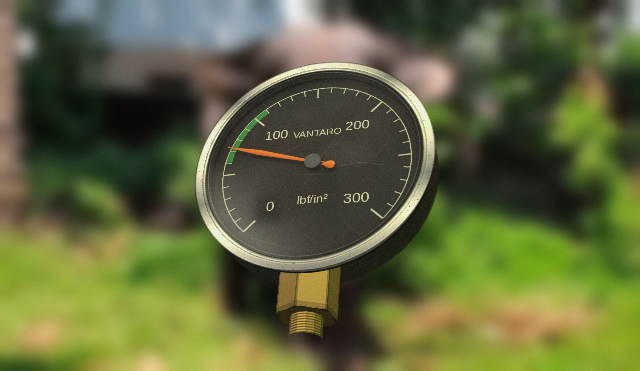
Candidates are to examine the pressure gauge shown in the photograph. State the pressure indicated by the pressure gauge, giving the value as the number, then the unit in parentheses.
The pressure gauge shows 70 (psi)
